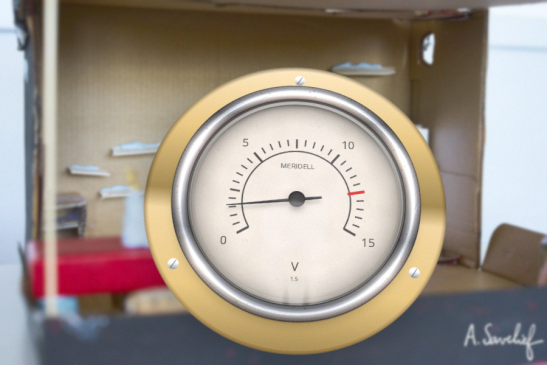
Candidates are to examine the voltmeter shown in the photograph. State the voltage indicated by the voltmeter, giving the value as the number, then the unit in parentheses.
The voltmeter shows 1.5 (V)
